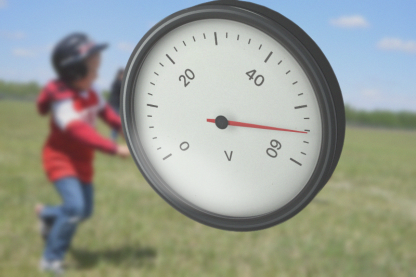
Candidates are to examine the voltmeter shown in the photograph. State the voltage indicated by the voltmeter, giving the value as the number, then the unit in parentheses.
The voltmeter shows 54 (V)
